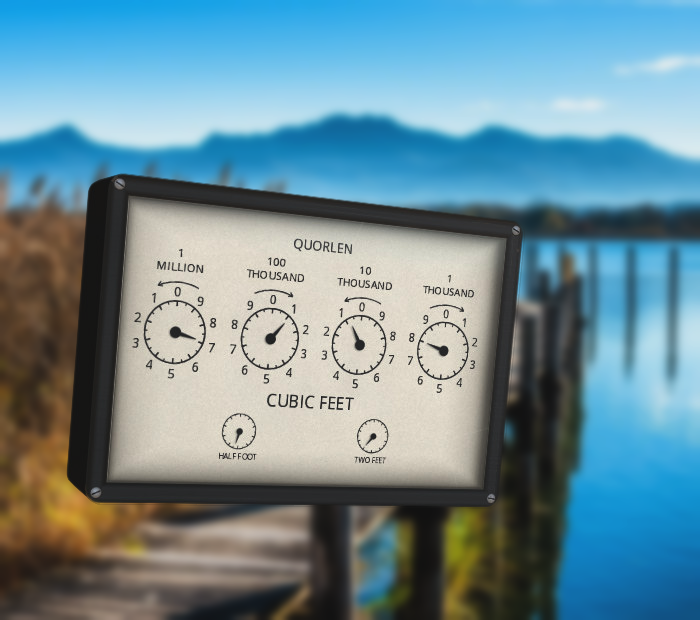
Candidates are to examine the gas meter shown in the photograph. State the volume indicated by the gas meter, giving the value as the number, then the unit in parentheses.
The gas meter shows 710800 (ft³)
